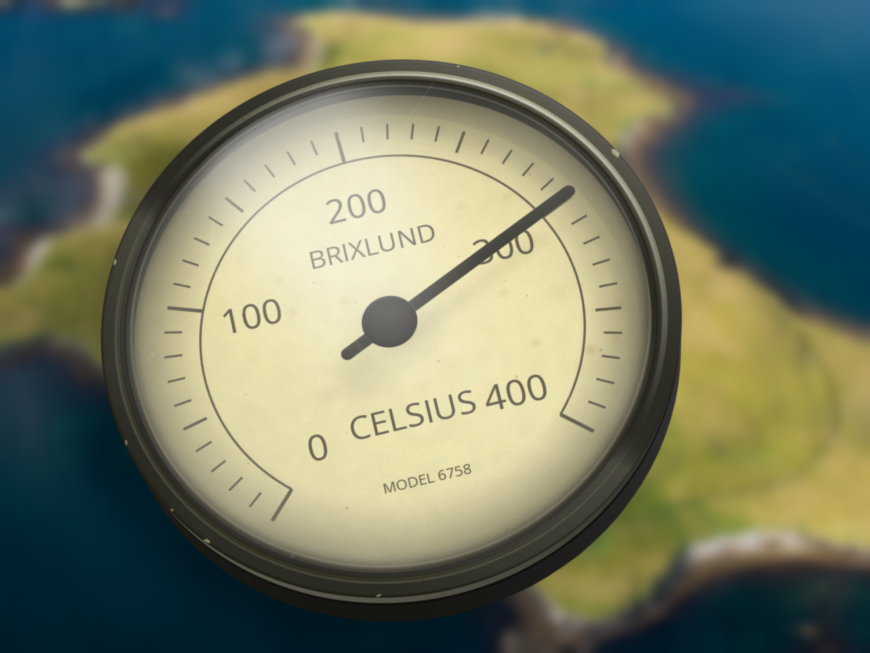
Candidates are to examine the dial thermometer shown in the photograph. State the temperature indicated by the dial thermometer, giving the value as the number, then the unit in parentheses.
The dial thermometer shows 300 (°C)
